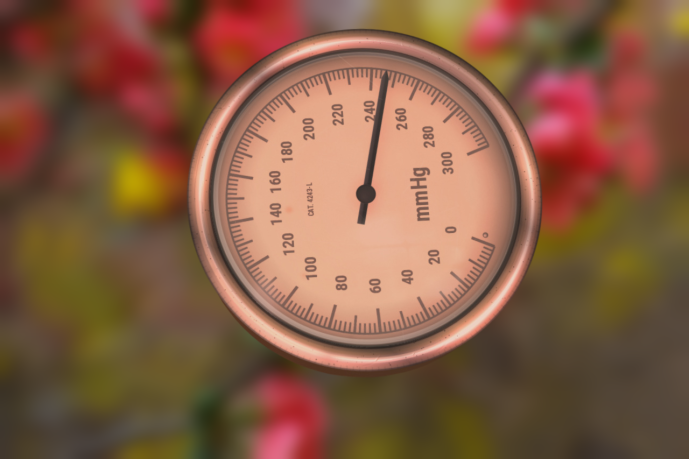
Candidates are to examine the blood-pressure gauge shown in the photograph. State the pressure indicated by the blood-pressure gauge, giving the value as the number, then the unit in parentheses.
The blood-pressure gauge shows 246 (mmHg)
